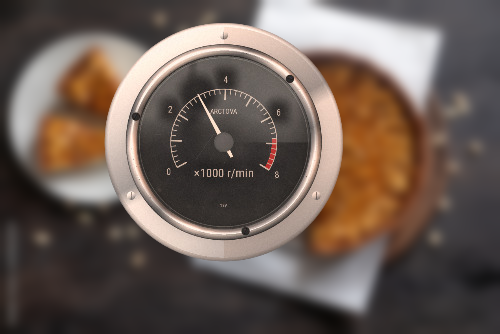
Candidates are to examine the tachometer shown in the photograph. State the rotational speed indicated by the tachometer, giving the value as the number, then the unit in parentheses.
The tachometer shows 3000 (rpm)
